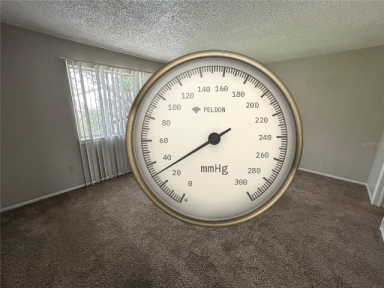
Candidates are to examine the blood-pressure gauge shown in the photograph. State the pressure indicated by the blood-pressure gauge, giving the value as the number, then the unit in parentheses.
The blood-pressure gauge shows 30 (mmHg)
